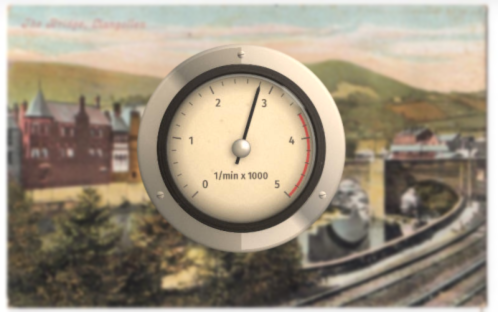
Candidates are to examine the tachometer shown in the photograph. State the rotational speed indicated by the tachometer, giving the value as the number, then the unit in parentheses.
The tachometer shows 2800 (rpm)
